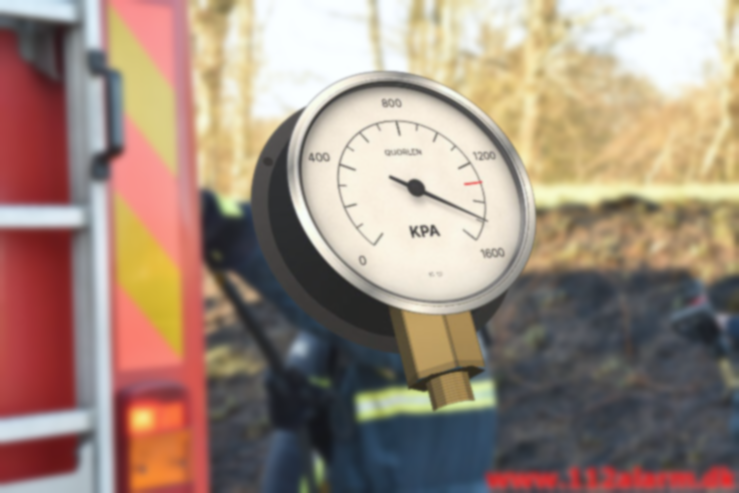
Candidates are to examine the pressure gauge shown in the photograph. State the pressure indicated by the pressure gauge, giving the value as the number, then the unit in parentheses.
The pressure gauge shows 1500 (kPa)
